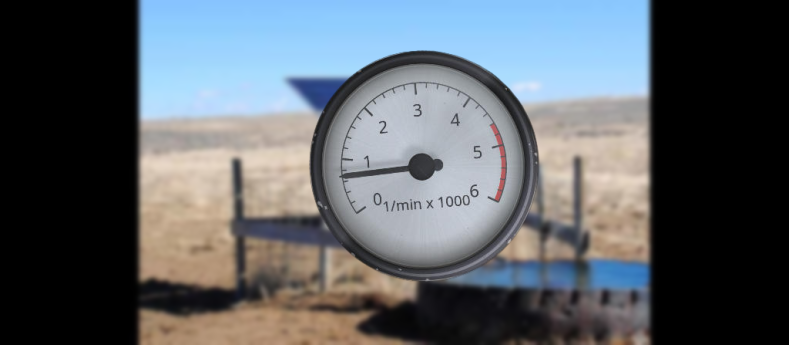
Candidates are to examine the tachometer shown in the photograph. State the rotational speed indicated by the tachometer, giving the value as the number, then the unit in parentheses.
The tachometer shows 700 (rpm)
